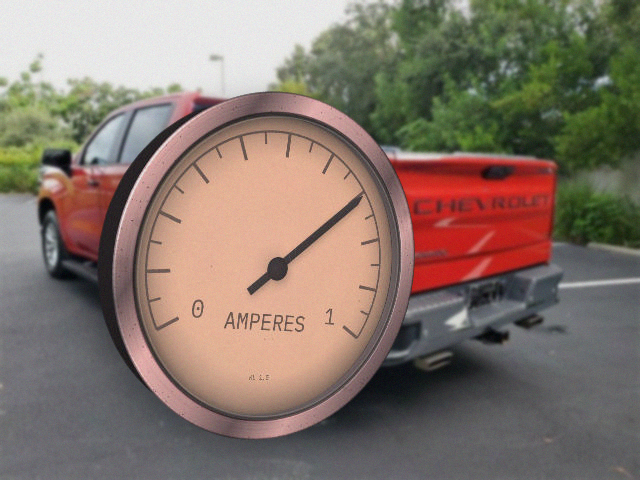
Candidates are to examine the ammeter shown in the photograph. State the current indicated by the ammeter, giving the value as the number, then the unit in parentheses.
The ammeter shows 0.7 (A)
